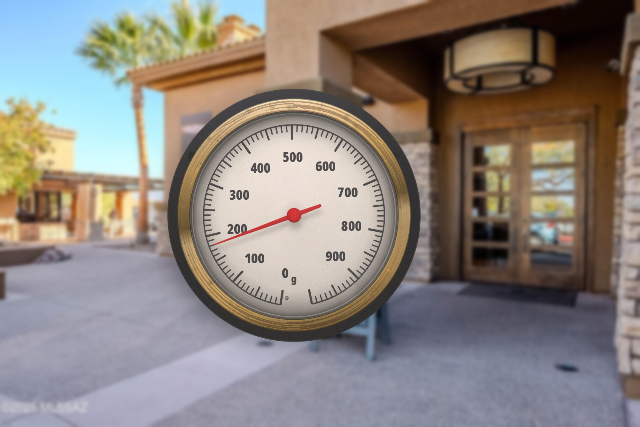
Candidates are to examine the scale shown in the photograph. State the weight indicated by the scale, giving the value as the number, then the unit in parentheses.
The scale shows 180 (g)
